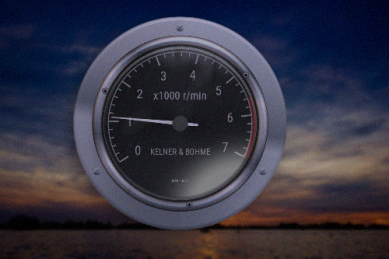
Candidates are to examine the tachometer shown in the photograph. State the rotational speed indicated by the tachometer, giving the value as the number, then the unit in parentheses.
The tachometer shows 1100 (rpm)
